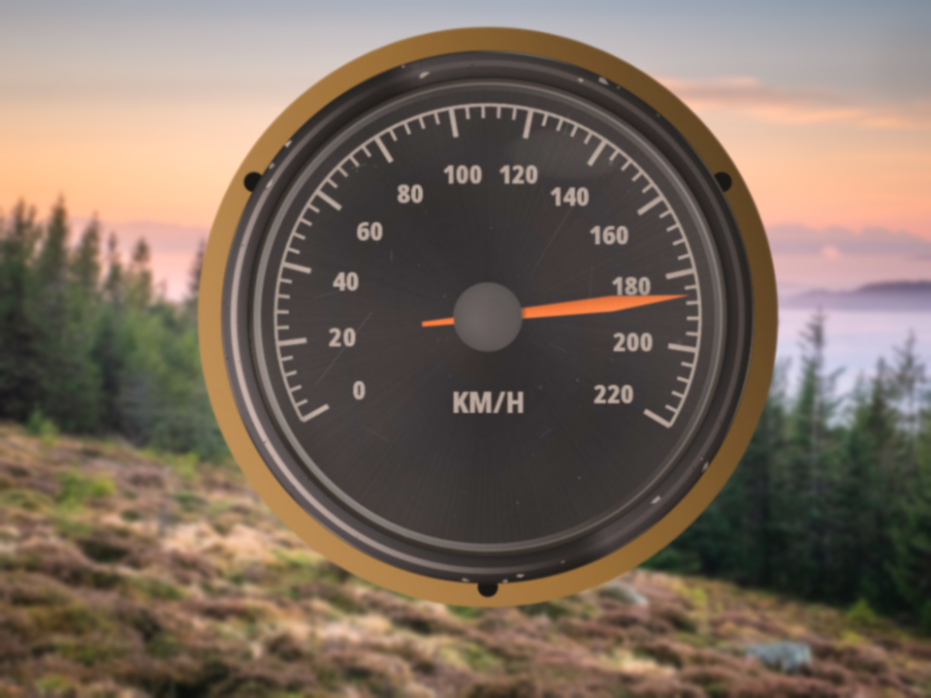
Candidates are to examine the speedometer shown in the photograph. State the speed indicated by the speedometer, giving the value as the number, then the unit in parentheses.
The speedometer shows 186 (km/h)
